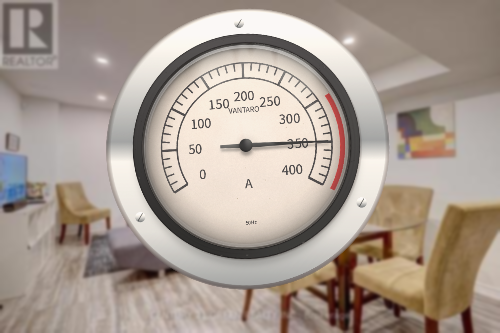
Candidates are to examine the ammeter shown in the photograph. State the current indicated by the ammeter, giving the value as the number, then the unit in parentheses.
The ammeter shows 350 (A)
